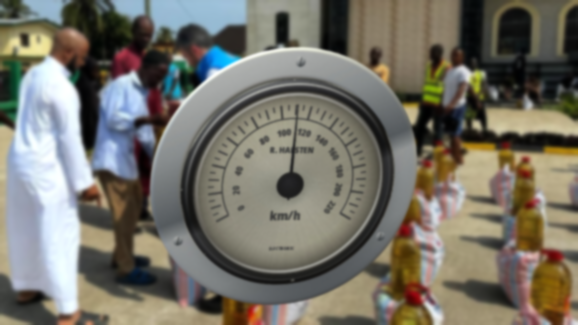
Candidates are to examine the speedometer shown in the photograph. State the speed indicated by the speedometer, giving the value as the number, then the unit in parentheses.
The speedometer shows 110 (km/h)
